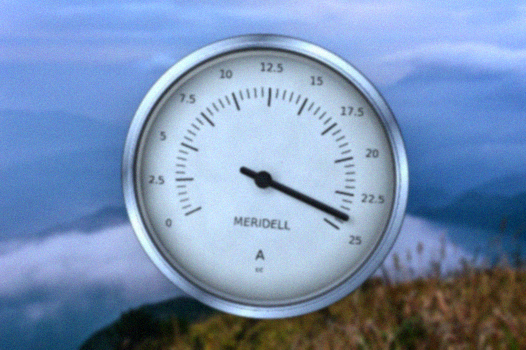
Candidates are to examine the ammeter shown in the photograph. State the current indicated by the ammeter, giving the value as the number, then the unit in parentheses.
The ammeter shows 24 (A)
